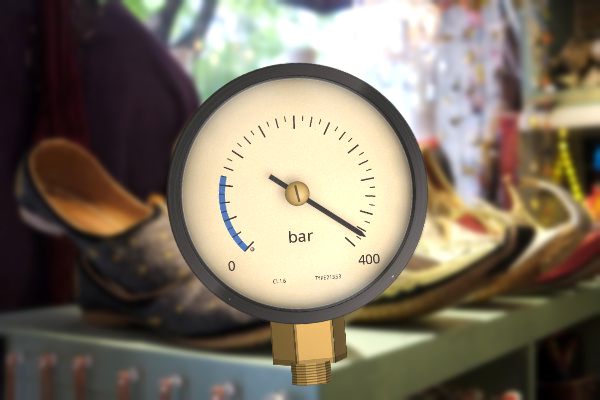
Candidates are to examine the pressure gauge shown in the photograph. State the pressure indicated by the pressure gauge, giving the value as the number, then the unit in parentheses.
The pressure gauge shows 385 (bar)
